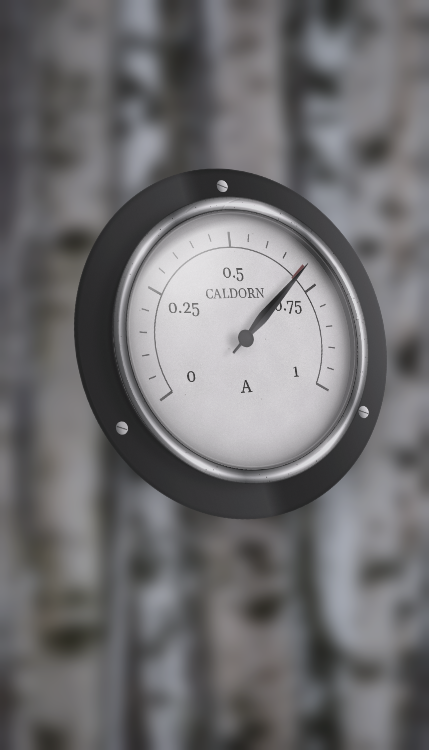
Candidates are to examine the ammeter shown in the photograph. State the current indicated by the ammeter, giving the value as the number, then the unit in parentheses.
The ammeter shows 0.7 (A)
